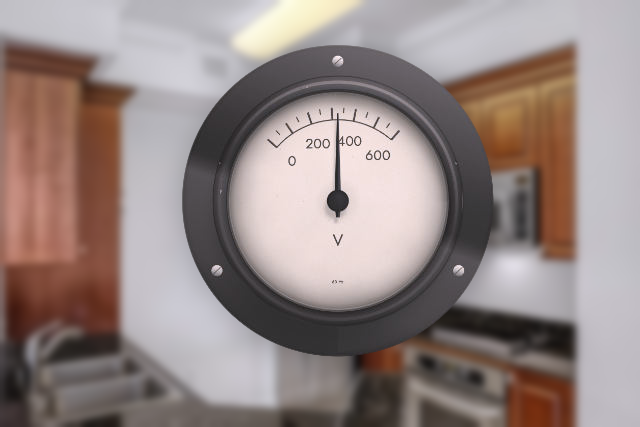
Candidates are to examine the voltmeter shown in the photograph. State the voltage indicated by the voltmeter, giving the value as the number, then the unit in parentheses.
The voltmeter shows 325 (V)
